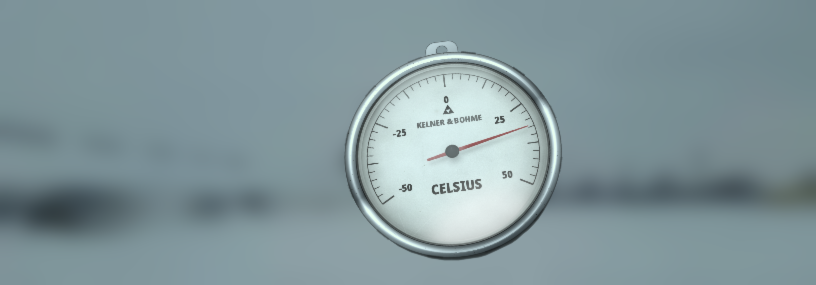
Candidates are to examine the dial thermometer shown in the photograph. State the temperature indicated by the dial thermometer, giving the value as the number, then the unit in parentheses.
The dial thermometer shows 32.5 (°C)
